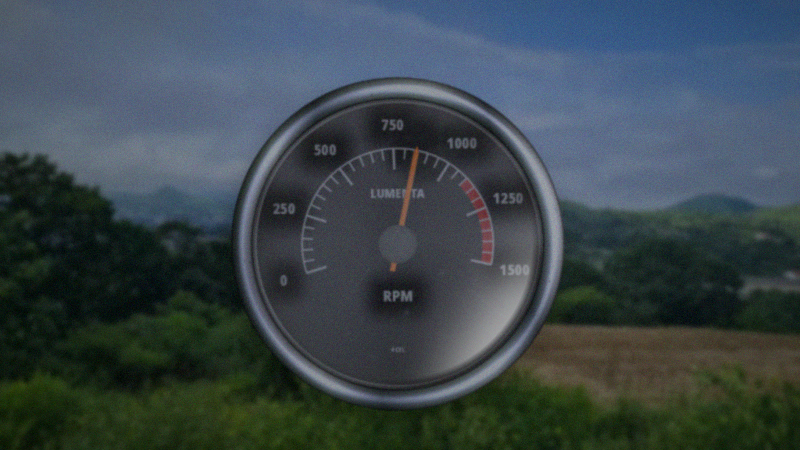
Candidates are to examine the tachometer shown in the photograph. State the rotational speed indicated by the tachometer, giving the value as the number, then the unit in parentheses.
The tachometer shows 850 (rpm)
